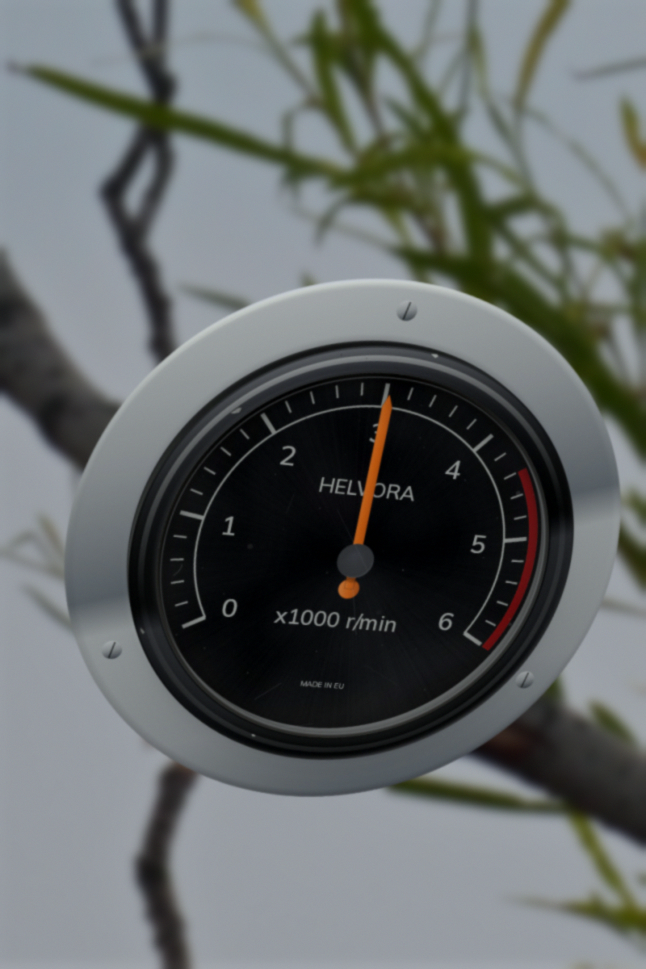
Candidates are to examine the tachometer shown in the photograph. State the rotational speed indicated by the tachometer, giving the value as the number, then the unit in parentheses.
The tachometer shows 3000 (rpm)
